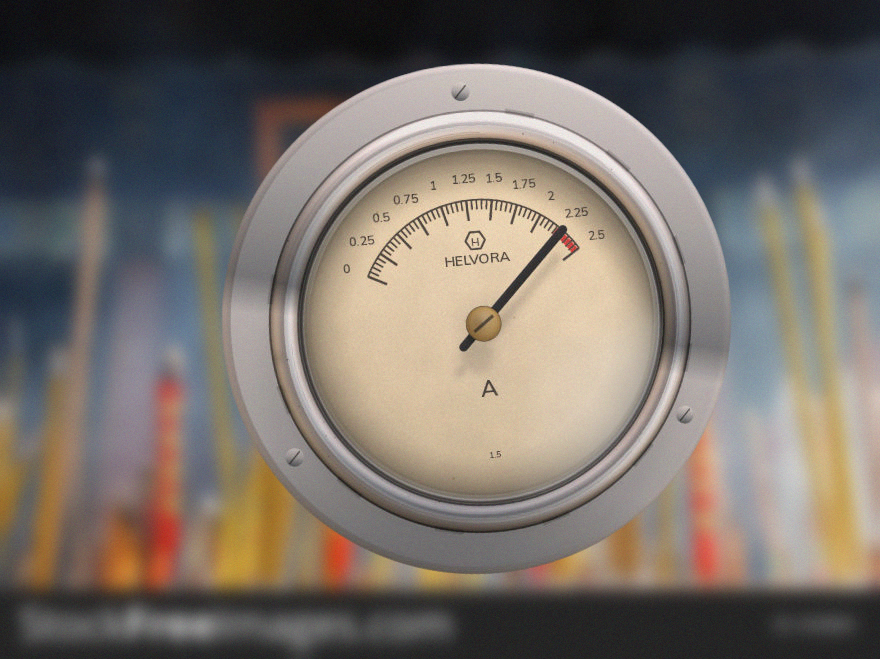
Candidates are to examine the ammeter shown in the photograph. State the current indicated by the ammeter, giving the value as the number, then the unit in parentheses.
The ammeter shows 2.25 (A)
